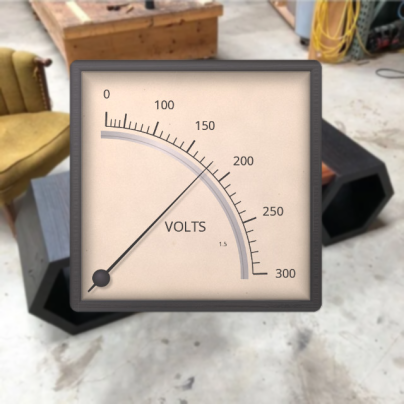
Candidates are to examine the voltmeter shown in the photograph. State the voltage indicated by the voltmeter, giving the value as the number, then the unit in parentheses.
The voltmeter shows 180 (V)
